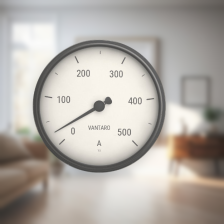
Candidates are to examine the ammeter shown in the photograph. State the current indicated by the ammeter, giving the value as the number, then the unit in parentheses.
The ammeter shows 25 (A)
